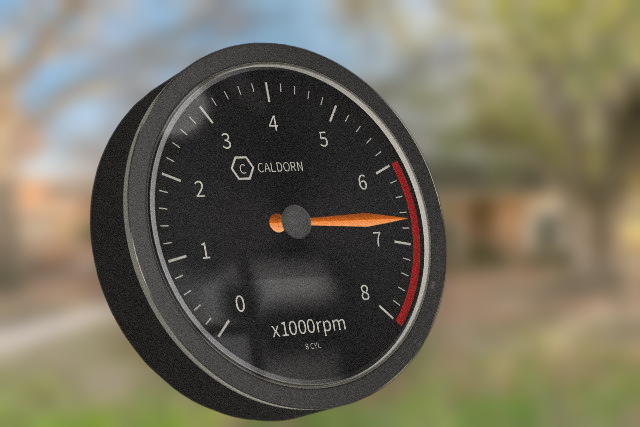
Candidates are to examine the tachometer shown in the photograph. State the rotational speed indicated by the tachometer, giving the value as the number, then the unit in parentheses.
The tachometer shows 6700 (rpm)
